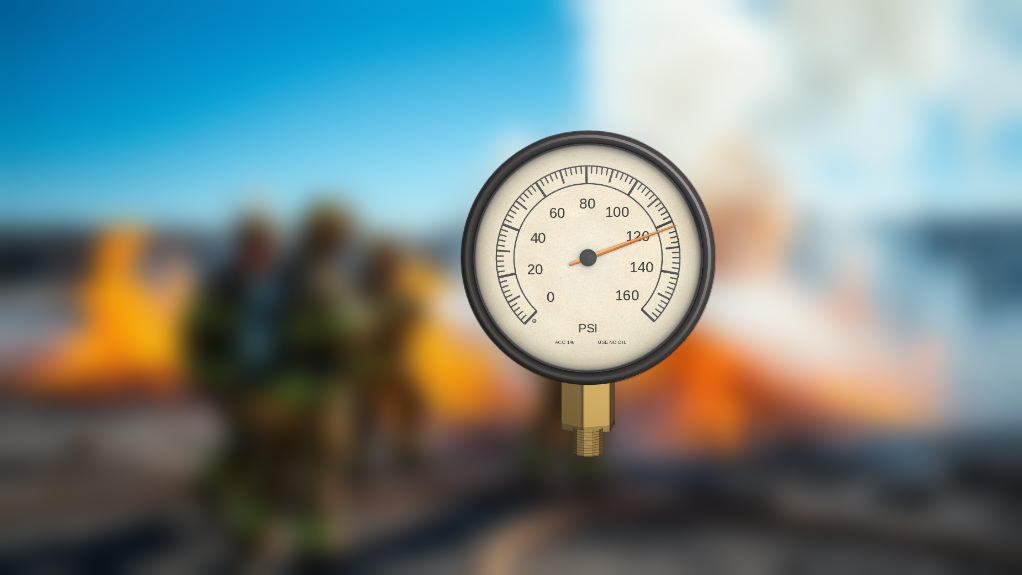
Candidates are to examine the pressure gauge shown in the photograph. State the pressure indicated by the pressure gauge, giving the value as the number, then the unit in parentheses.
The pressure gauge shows 122 (psi)
